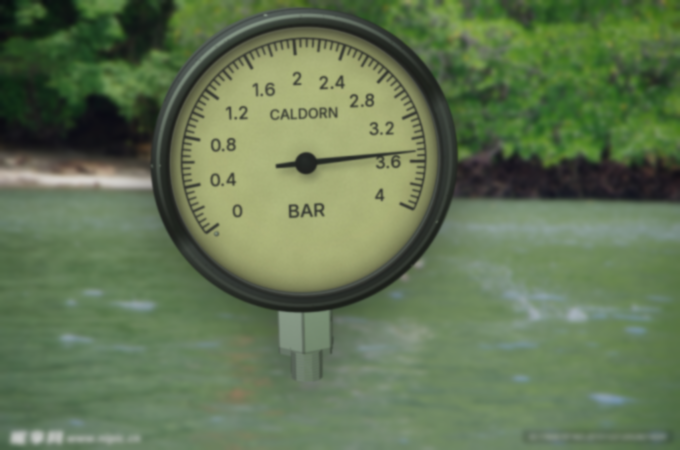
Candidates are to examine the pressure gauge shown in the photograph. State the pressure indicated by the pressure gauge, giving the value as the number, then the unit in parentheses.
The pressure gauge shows 3.5 (bar)
